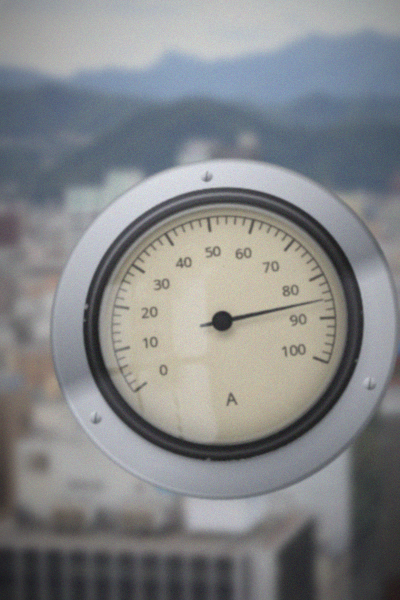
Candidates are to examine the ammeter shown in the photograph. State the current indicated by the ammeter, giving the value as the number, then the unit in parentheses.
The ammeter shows 86 (A)
